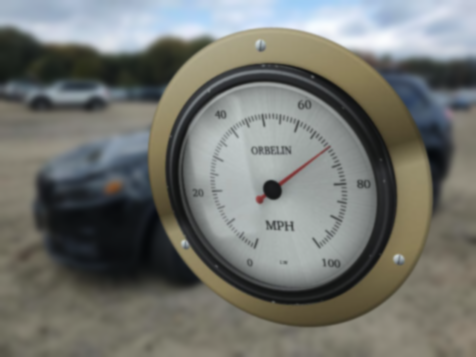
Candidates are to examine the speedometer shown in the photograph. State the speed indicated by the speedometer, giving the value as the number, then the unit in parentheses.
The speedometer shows 70 (mph)
